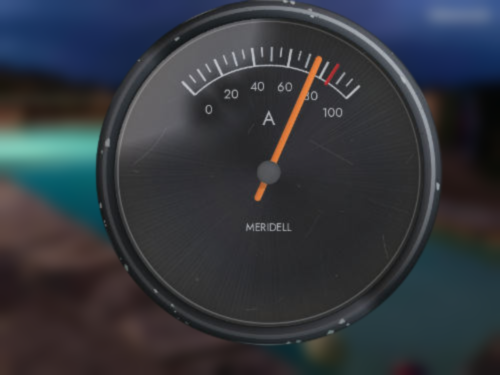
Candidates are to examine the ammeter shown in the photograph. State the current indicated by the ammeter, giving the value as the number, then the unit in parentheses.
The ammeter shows 75 (A)
